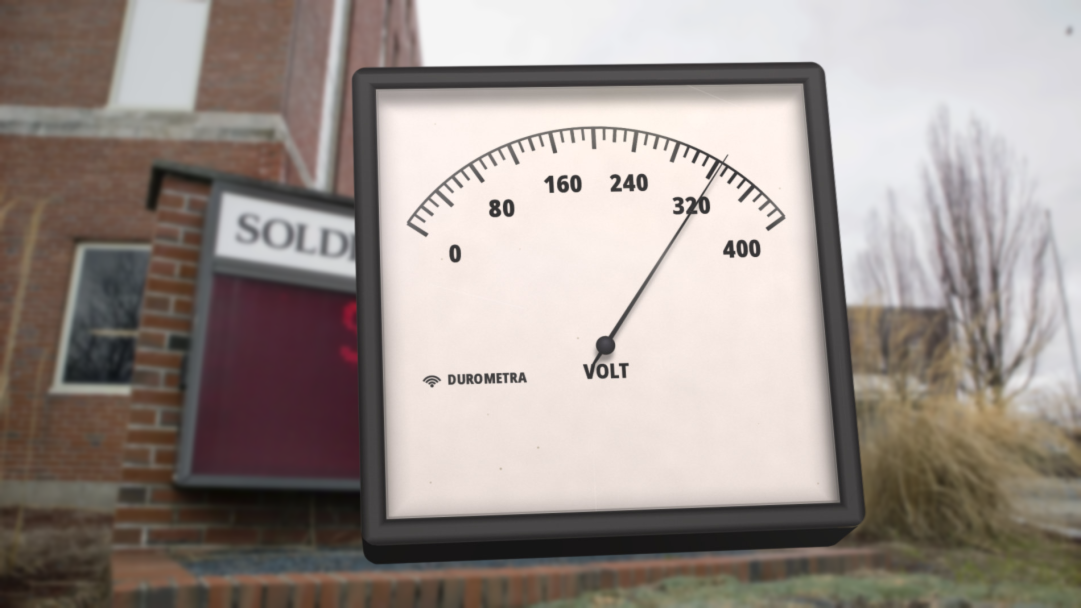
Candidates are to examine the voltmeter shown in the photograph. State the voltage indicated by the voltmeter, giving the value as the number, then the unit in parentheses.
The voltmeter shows 325 (V)
